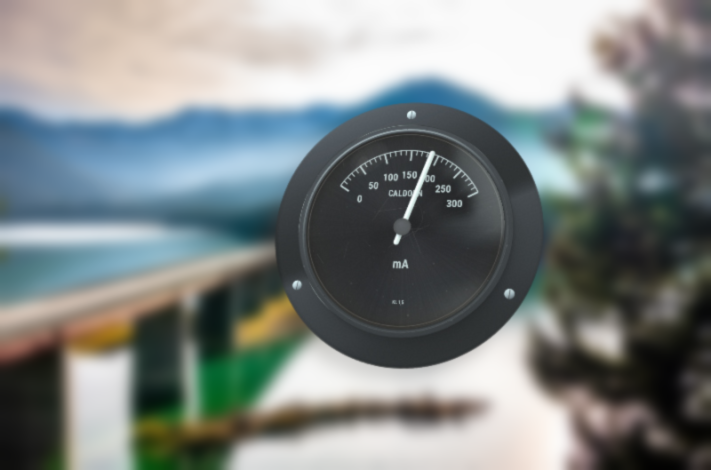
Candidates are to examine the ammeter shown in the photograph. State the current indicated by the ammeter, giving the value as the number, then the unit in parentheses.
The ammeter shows 190 (mA)
